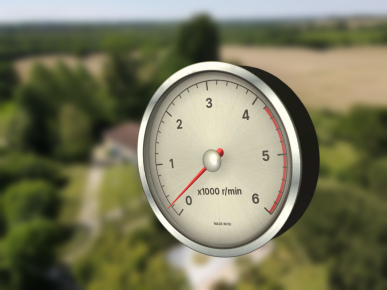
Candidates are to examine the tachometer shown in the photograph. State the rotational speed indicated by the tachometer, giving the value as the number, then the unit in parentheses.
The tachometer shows 200 (rpm)
